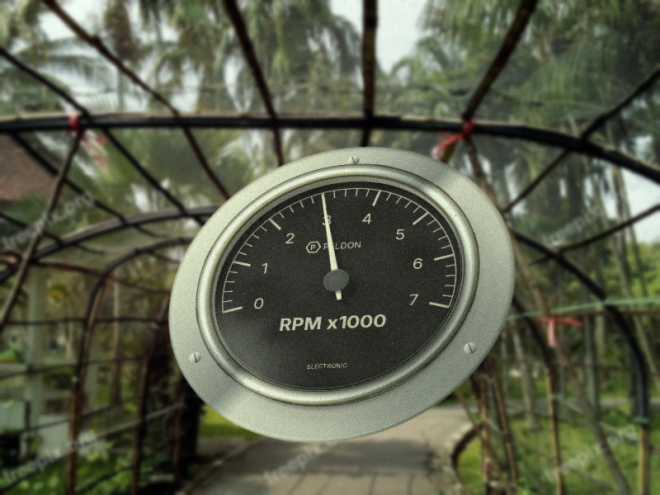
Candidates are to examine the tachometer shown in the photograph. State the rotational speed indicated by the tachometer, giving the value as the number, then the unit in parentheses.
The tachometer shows 3000 (rpm)
